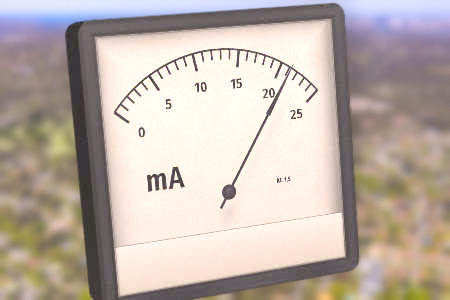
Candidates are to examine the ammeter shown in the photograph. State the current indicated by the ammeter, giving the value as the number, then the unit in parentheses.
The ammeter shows 21 (mA)
